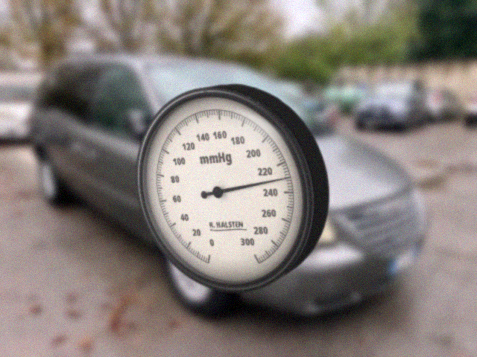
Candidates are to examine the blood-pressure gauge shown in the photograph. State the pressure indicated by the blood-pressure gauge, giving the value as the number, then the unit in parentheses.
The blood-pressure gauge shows 230 (mmHg)
